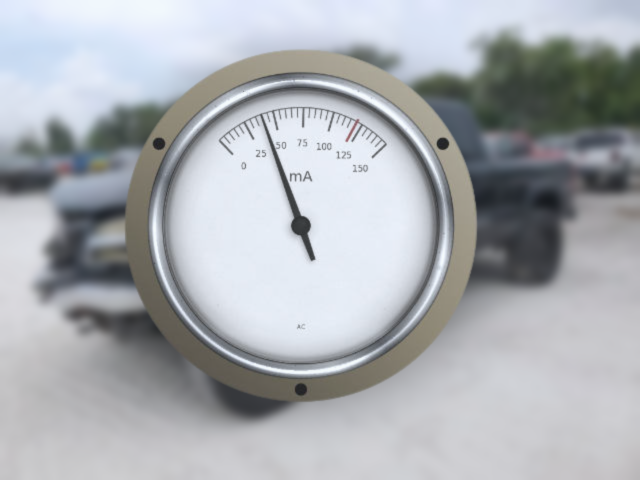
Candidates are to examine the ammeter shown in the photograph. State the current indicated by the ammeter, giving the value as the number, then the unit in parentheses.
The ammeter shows 40 (mA)
